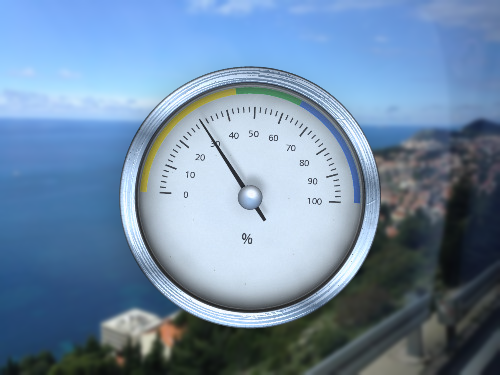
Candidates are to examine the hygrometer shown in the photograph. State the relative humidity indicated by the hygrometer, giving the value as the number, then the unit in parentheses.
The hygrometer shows 30 (%)
